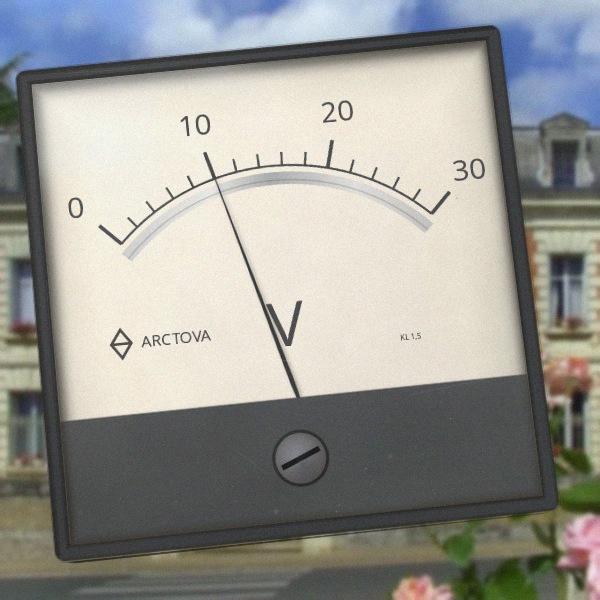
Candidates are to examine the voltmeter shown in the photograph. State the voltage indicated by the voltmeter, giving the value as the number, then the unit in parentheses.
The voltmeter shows 10 (V)
